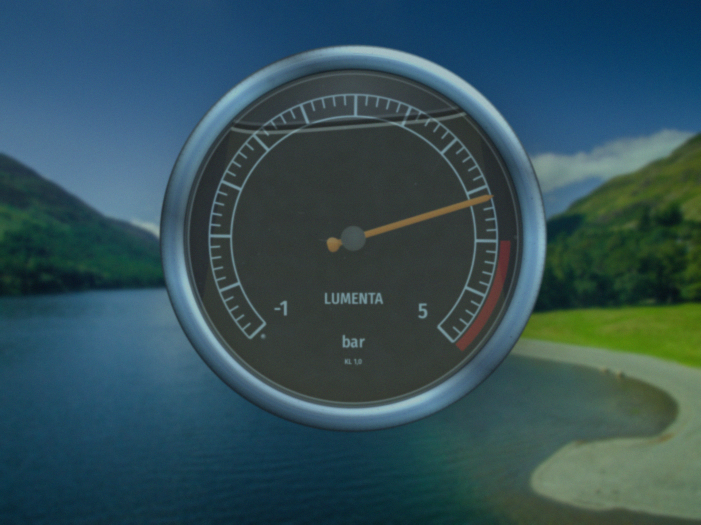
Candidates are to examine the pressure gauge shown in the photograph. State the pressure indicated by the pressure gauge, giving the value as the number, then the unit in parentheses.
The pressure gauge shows 3.6 (bar)
